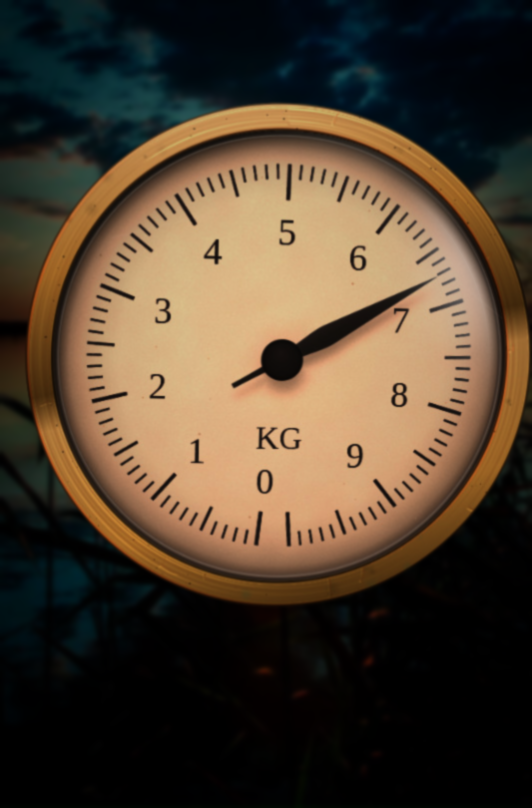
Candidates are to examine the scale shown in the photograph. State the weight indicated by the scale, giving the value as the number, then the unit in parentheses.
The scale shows 6.7 (kg)
